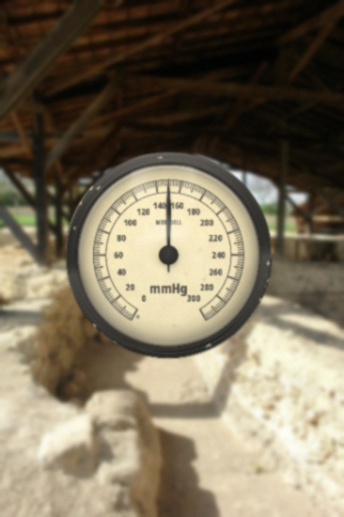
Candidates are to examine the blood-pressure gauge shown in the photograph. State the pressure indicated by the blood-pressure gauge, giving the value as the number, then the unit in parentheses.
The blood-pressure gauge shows 150 (mmHg)
